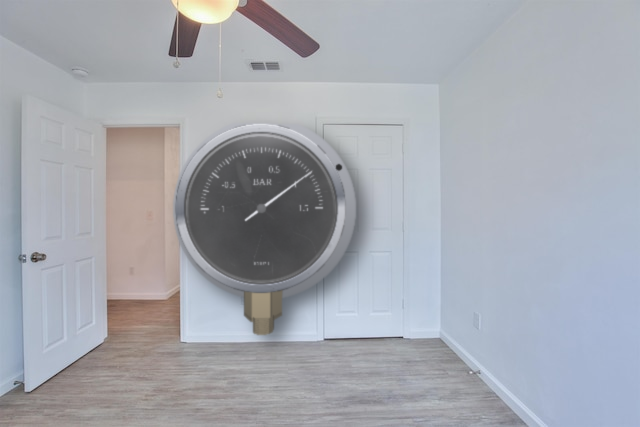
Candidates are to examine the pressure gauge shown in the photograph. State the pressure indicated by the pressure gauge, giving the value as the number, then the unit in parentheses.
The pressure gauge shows 1 (bar)
